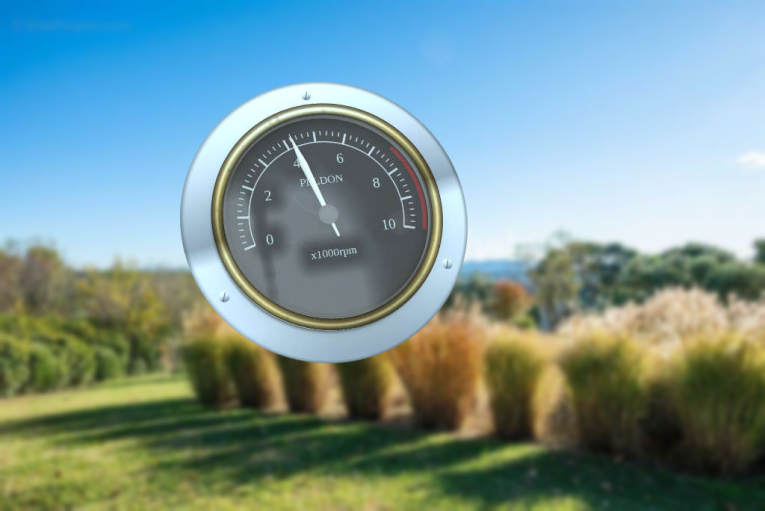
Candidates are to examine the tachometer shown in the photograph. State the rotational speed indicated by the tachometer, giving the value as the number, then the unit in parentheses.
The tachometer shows 4200 (rpm)
